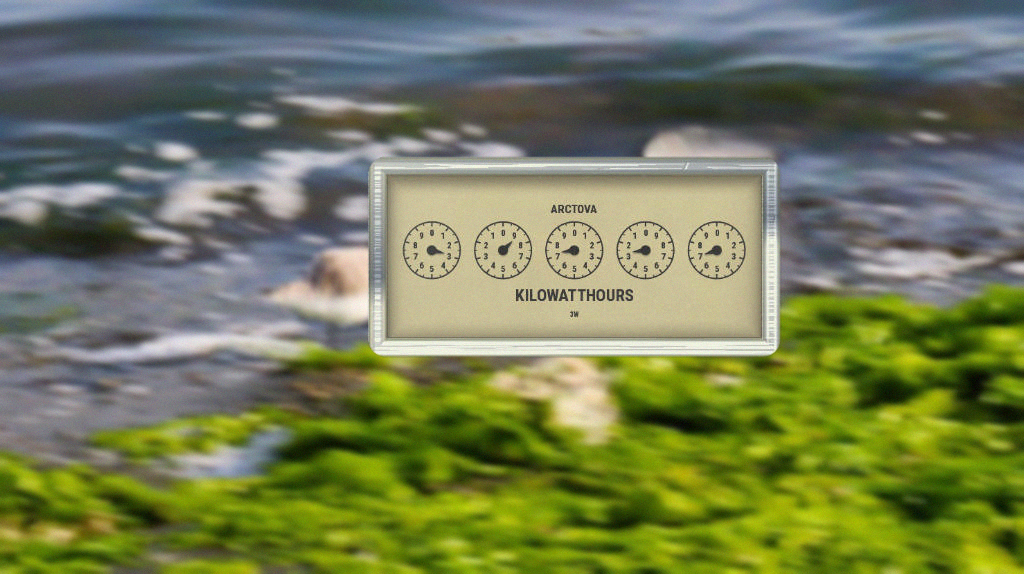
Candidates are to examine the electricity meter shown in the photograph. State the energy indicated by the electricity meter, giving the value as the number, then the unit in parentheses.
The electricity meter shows 28727 (kWh)
